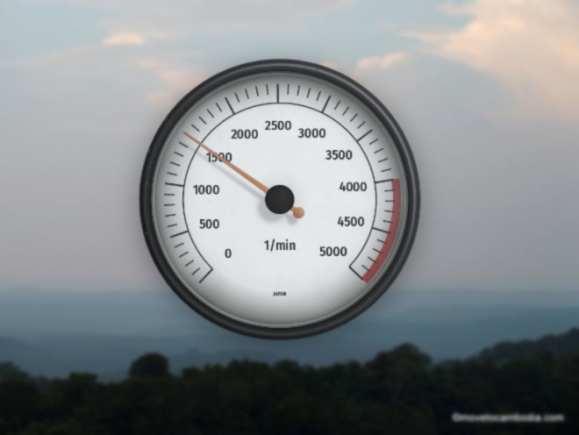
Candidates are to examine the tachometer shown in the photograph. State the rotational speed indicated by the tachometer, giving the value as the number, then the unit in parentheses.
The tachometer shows 1500 (rpm)
